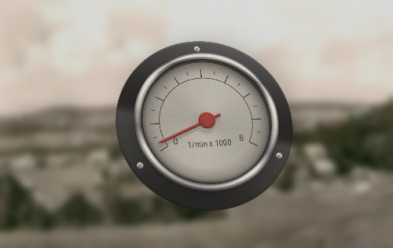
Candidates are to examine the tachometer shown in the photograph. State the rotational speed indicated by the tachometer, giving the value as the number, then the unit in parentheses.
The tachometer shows 250 (rpm)
